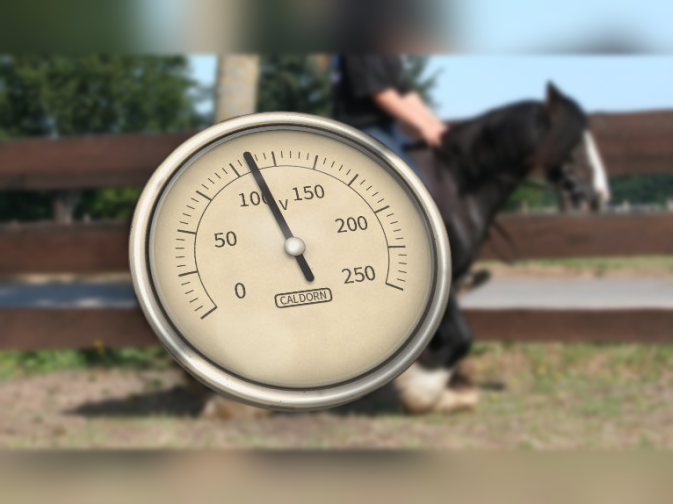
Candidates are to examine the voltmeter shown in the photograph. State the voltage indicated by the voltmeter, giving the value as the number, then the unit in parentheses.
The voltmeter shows 110 (V)
